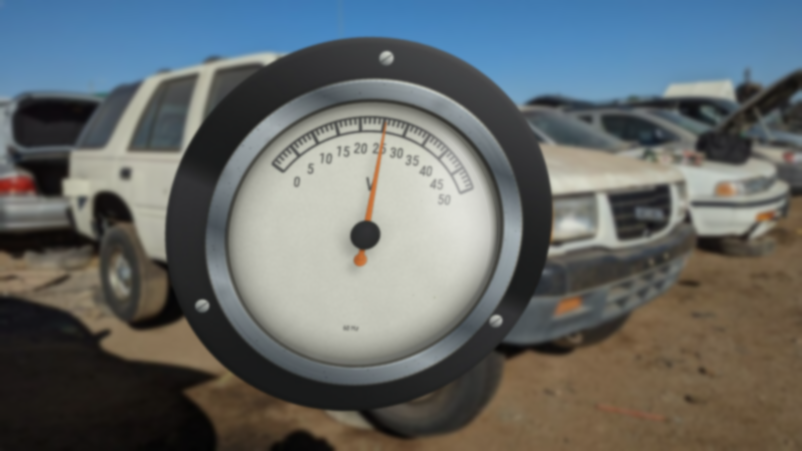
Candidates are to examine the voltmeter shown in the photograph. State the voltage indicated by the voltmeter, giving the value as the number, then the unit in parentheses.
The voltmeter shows 25 (V)
